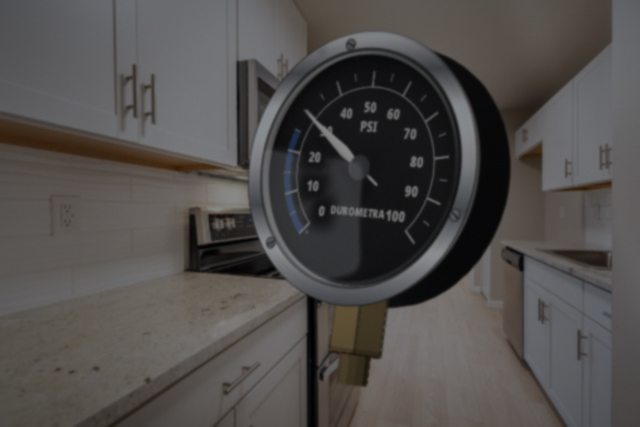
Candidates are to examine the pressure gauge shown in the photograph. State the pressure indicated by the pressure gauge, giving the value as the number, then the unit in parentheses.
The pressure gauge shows 30 (psi)
